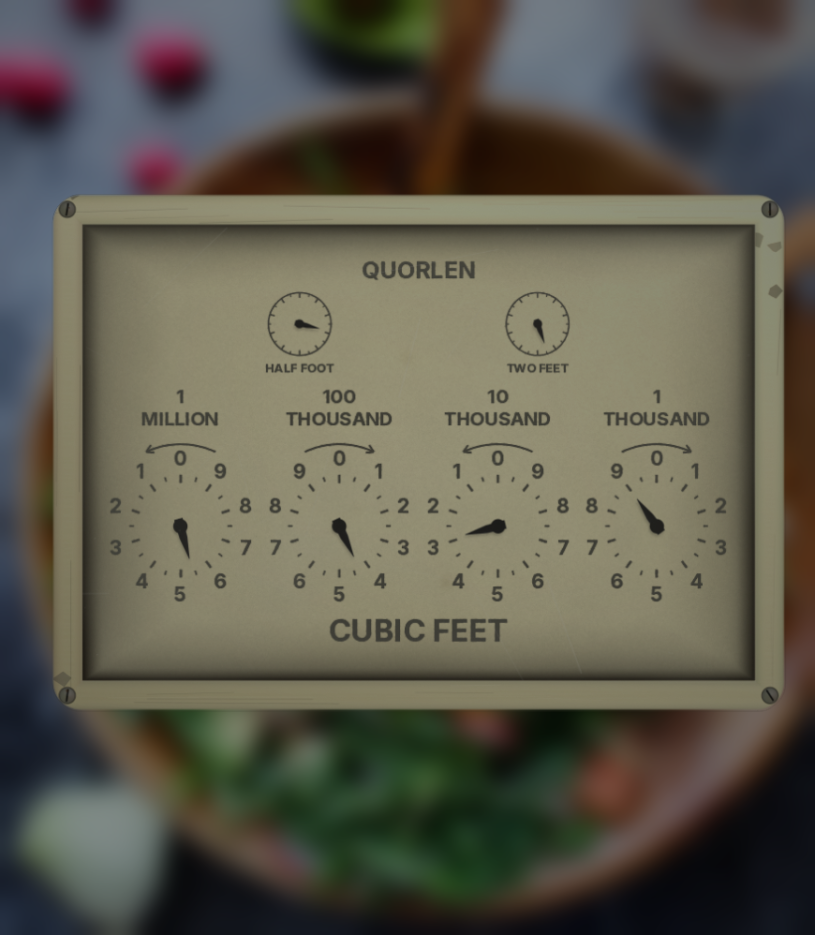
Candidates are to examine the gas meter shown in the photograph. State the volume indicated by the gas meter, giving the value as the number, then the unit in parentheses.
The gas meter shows 542900 (ft³)
